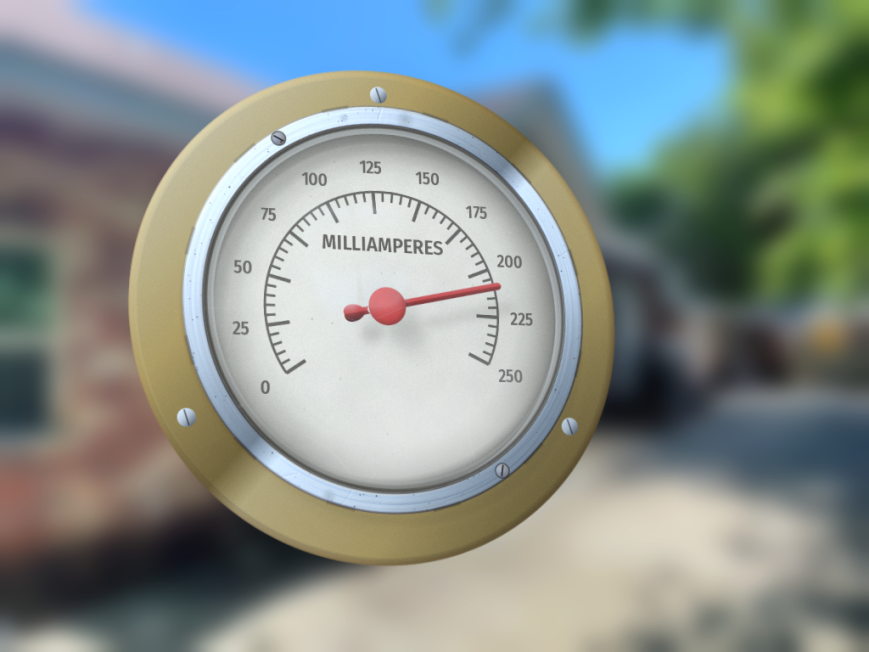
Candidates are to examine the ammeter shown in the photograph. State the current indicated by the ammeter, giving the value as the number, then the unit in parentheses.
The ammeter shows 210 (mA)
